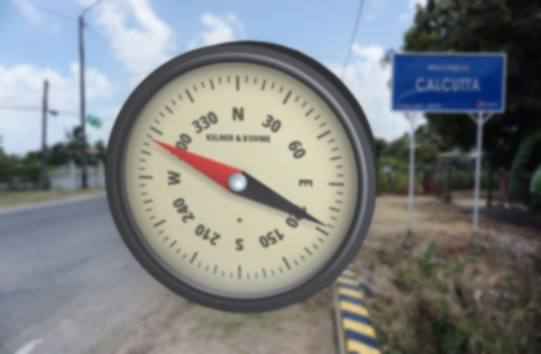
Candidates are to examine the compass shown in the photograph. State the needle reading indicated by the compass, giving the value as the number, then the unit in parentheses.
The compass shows 295 (°)
